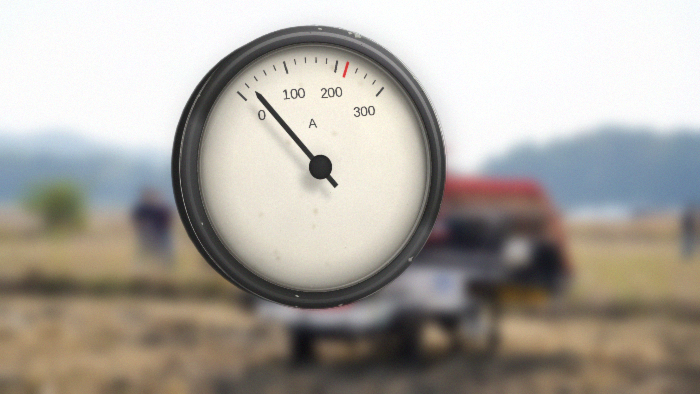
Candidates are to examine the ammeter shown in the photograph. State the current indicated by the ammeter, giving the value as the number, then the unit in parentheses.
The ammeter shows 20 (A)
